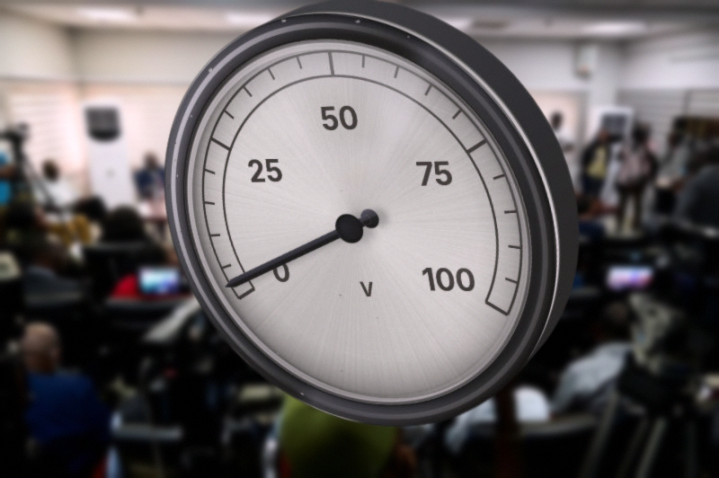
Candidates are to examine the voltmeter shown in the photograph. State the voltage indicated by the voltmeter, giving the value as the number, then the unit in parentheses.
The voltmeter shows 2.5 (V)
